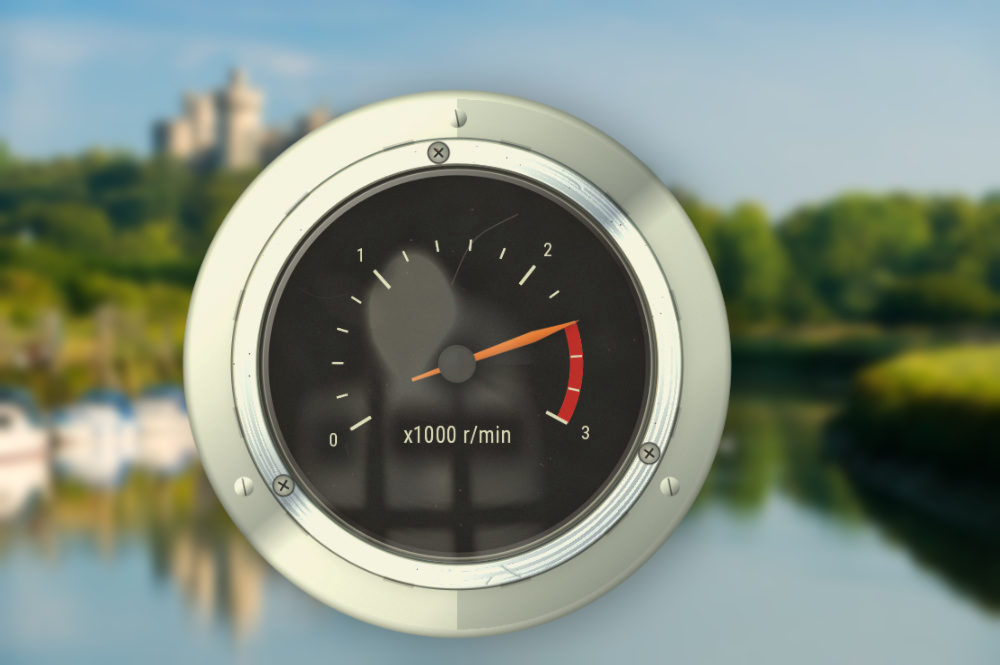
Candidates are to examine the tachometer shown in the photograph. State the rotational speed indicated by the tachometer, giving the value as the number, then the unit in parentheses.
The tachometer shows 2400 (rpm)
